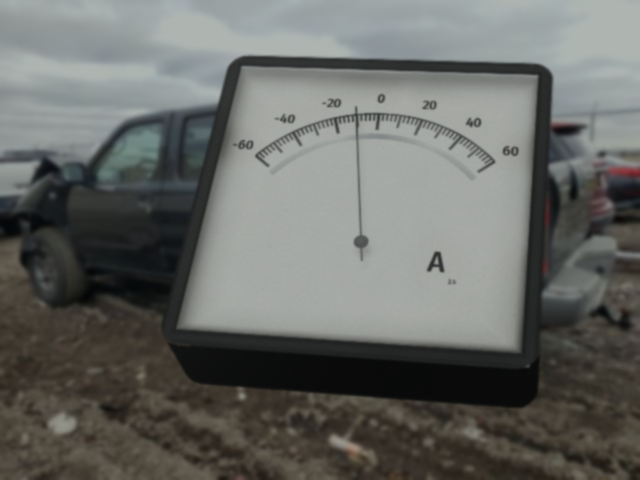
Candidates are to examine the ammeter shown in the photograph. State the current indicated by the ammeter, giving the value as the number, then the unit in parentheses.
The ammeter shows -10 (A)
